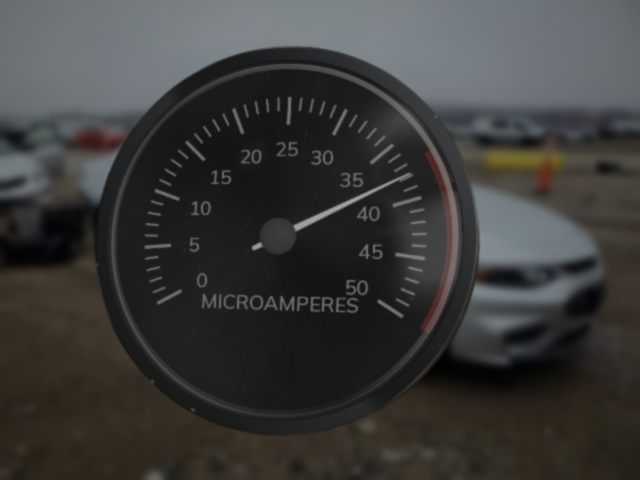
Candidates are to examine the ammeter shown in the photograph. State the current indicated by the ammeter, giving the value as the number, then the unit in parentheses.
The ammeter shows 38 (µA)
